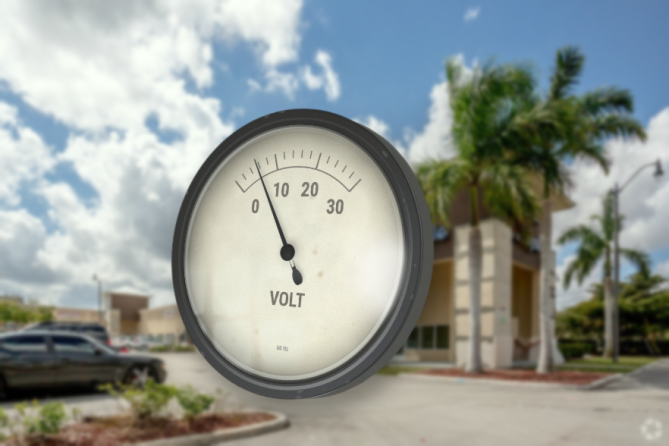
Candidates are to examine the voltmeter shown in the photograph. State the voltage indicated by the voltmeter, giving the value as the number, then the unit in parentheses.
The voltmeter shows 6 (V)
